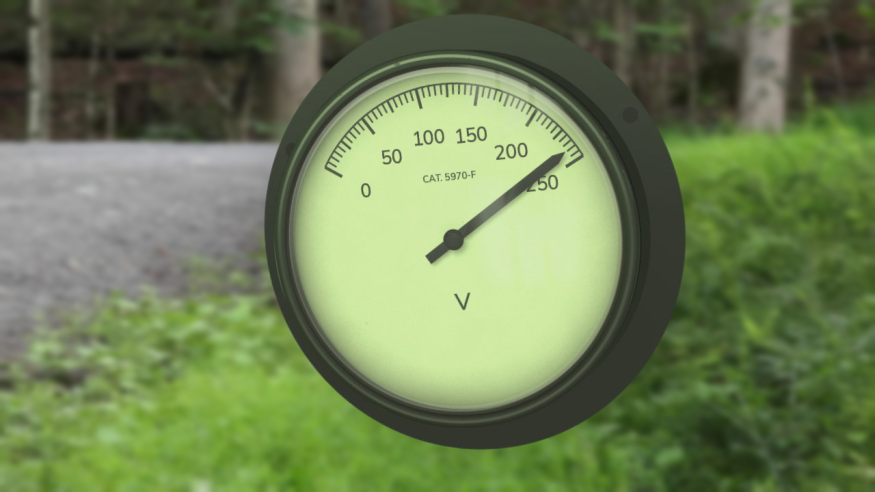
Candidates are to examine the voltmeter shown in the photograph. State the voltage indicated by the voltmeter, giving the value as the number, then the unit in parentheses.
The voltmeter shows 240 (V)
